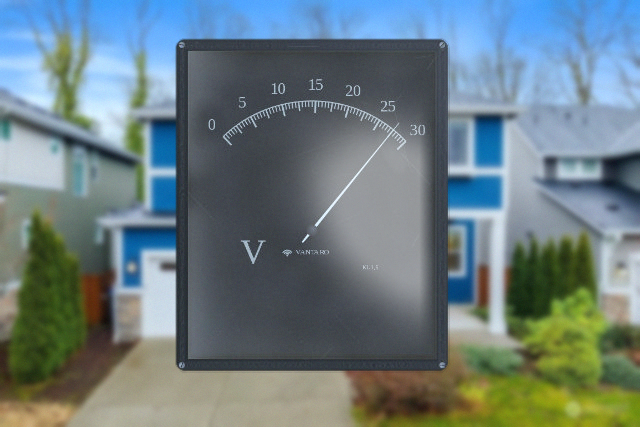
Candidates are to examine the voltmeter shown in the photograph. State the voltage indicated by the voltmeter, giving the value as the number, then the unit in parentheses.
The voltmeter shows 27.5 (V)
